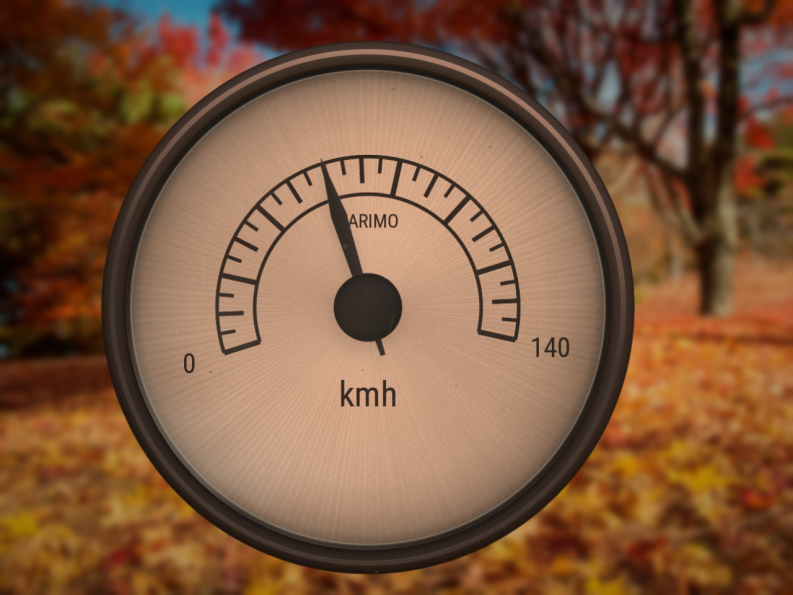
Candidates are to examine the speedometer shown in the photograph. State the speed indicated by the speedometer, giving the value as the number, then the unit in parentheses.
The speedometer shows 60 (km/h)
